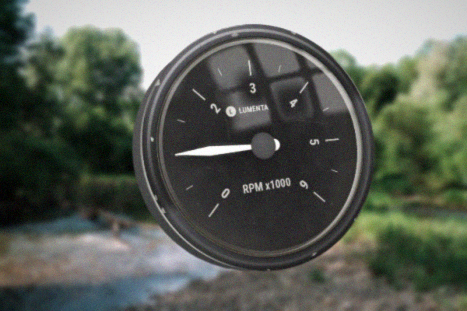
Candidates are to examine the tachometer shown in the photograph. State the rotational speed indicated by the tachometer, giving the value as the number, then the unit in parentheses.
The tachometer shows 1000 (rpm)
